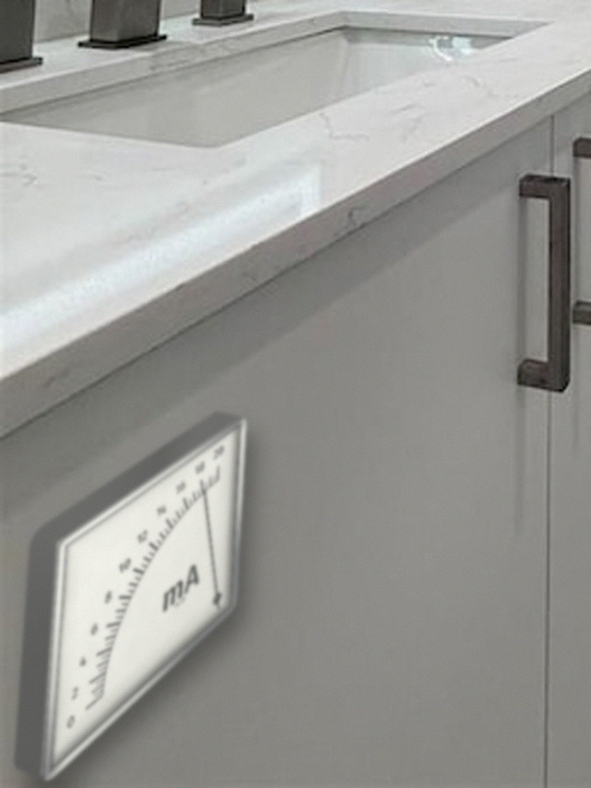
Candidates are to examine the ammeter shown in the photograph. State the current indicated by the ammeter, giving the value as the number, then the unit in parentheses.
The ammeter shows 18 (mA)
